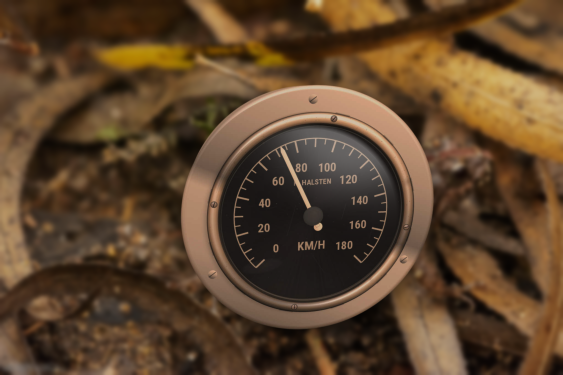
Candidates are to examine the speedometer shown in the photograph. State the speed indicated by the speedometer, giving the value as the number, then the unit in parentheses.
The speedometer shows 72.5 (km/h)
